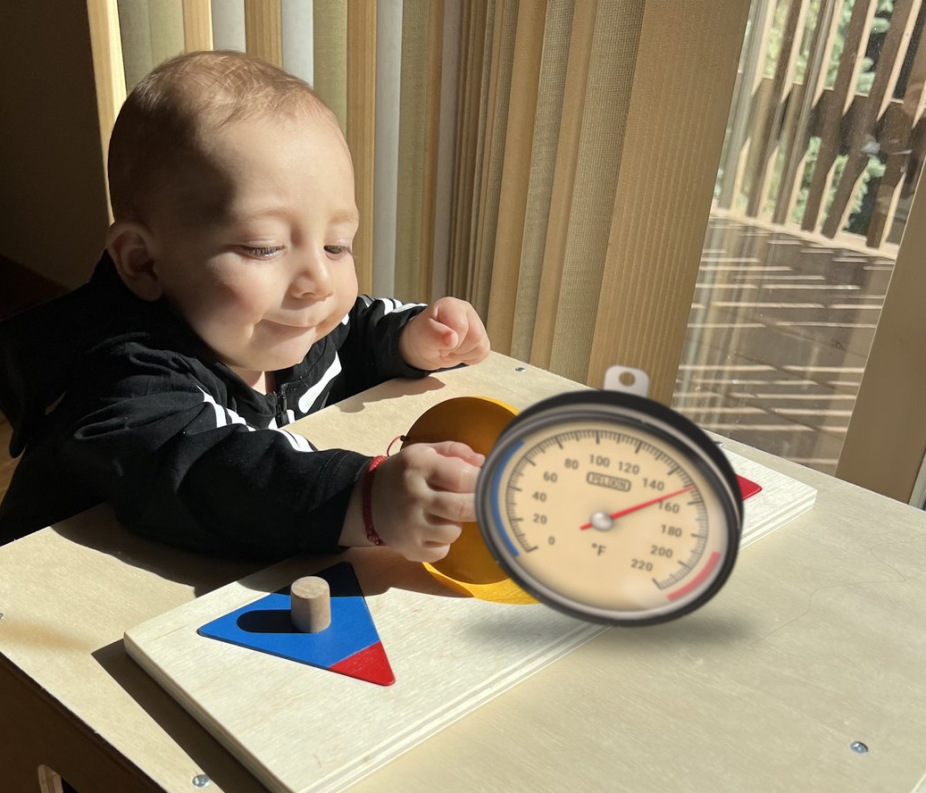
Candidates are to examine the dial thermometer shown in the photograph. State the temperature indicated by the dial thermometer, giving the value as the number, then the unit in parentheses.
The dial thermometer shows 150 (°F)
